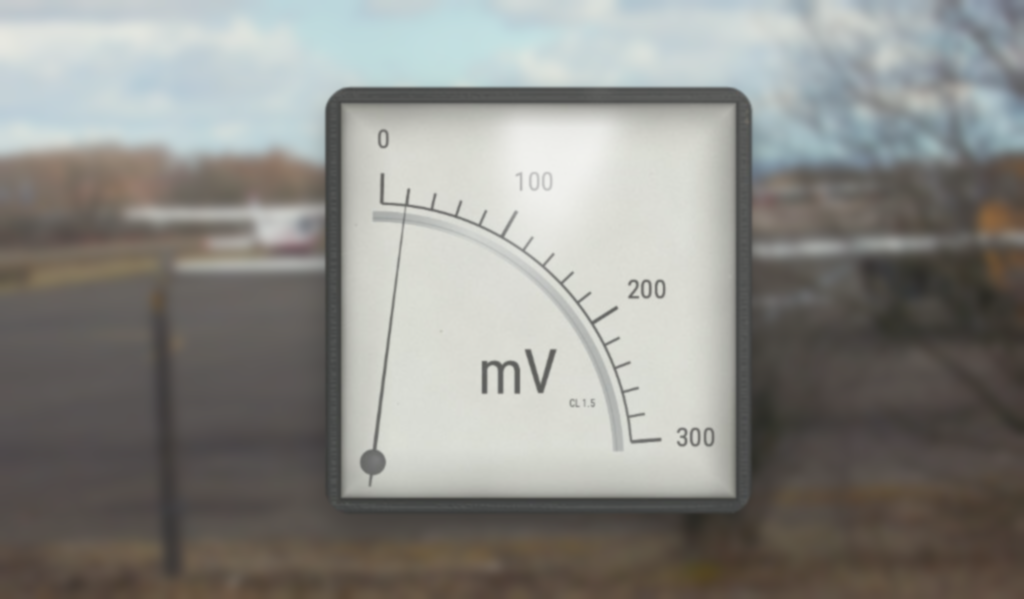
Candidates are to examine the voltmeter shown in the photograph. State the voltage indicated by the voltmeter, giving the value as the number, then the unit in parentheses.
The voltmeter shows 20 (mV)
